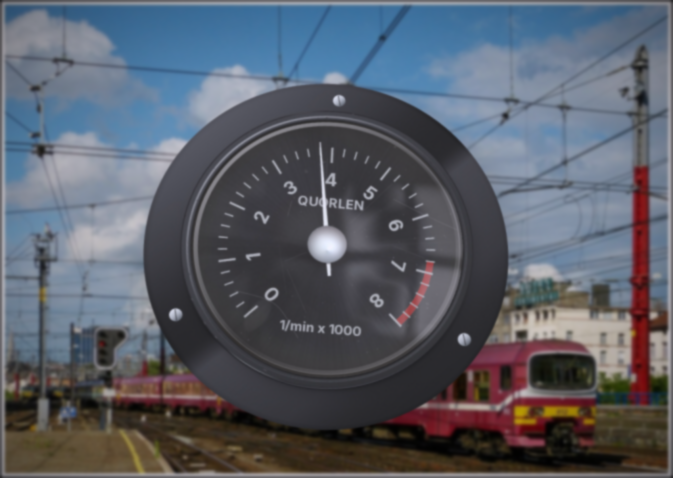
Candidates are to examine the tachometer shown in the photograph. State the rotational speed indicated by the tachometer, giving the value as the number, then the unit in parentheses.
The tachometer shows 3800 (rpm)
